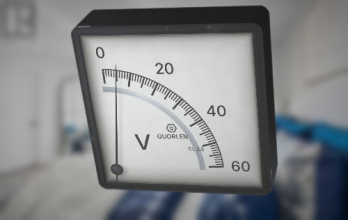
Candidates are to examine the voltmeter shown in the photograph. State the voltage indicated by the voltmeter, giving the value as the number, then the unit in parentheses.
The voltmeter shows 5 (V)
